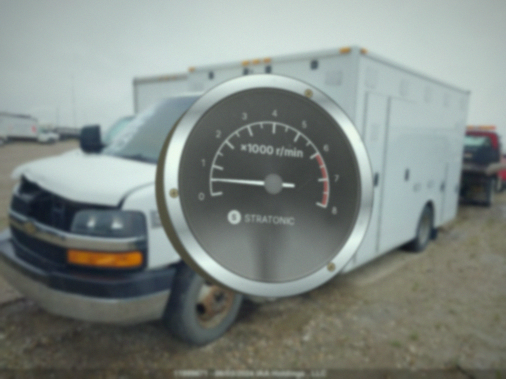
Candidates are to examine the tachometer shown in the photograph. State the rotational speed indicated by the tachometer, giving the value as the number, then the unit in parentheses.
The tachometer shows 500 (rpm)
